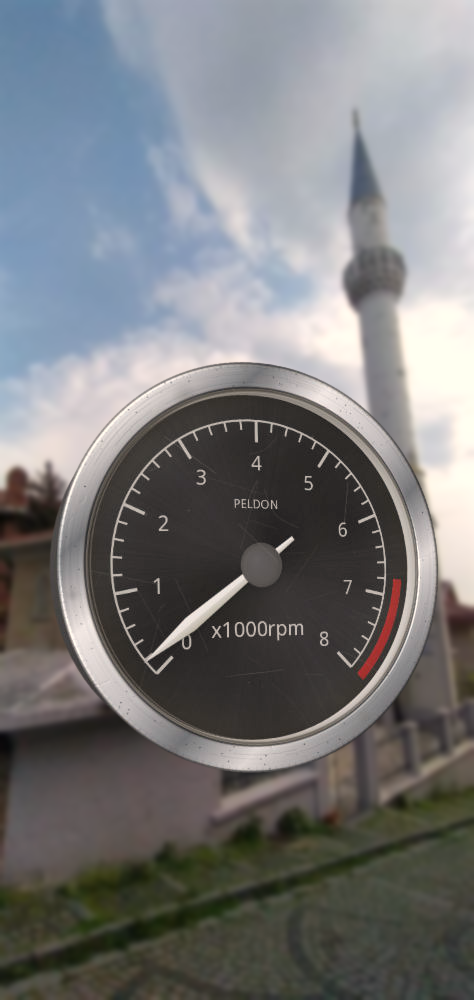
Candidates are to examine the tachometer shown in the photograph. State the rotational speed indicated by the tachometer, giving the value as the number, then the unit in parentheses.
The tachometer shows 200 (rpm)
